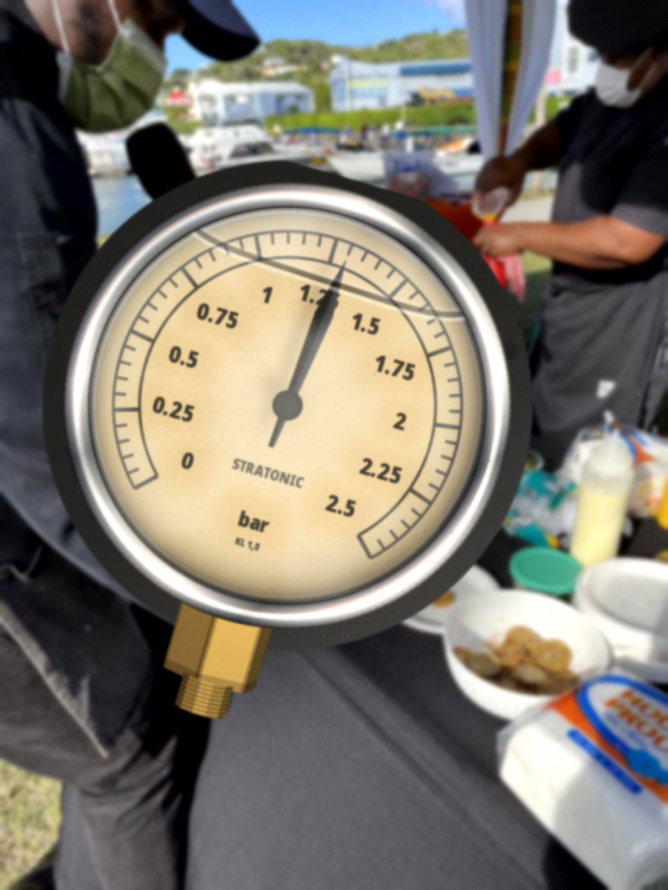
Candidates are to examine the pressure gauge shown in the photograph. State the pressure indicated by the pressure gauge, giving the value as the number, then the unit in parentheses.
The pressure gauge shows 1.3 (bar)
